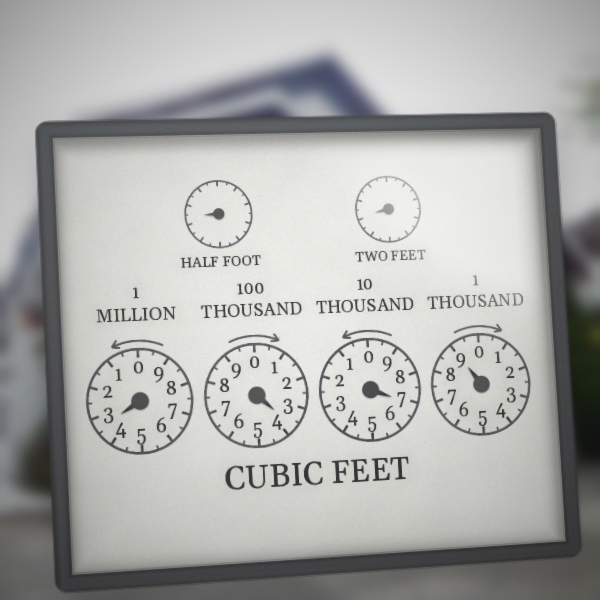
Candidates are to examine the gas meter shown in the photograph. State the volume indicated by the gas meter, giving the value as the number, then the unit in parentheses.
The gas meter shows 336900 (ft³)
